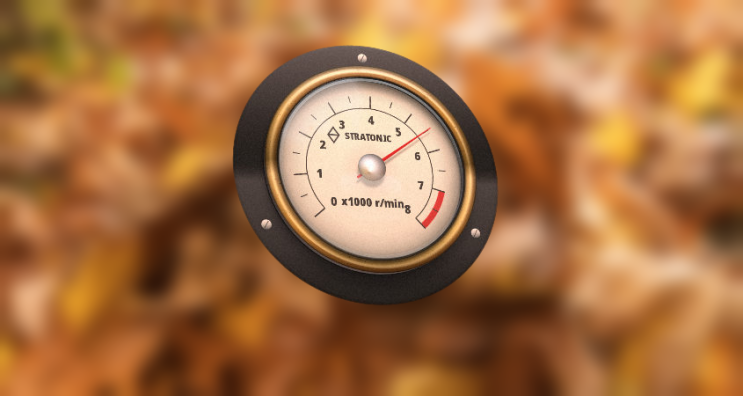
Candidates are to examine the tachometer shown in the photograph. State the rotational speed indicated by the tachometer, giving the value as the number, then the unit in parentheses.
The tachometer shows 5500 (rpm)
